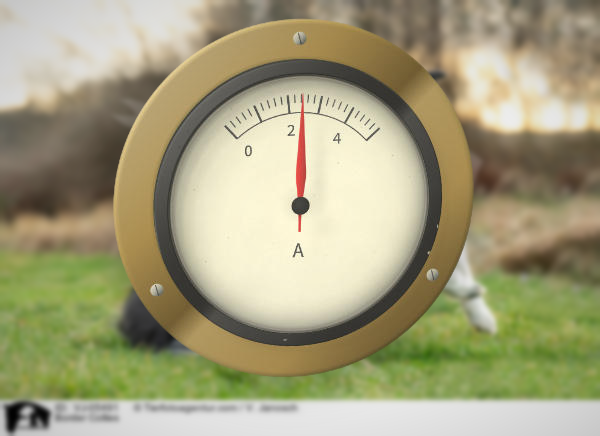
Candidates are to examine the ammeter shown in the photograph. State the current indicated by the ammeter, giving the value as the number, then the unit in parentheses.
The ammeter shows 2.4 (A)
